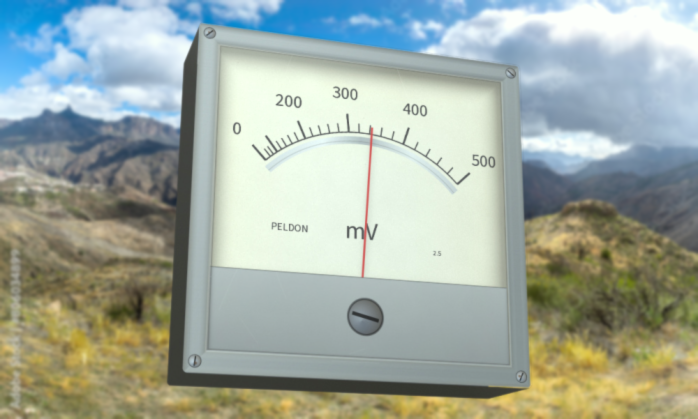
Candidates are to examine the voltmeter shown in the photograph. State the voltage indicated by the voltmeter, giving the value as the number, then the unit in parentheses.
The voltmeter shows 340 (mV)
